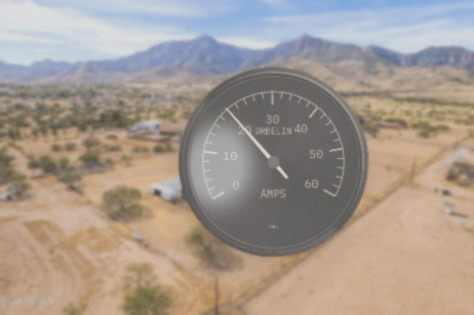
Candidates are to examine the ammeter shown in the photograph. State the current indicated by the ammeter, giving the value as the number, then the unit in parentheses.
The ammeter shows 20 (A)
